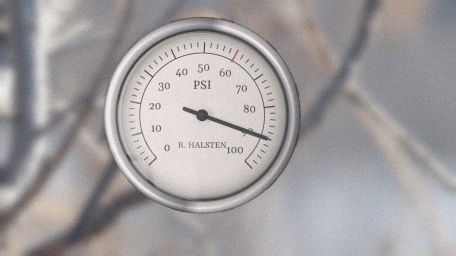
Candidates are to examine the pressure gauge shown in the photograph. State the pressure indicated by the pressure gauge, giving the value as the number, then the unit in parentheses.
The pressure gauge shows 90 (psi)
